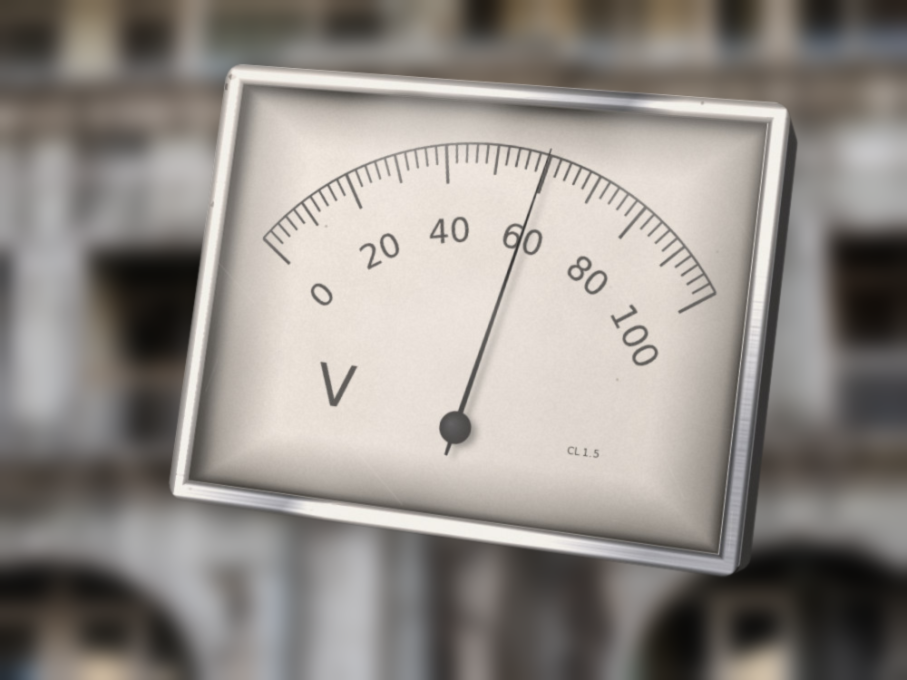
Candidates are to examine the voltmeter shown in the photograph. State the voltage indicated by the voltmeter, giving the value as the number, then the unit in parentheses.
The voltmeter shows 60 (V)
